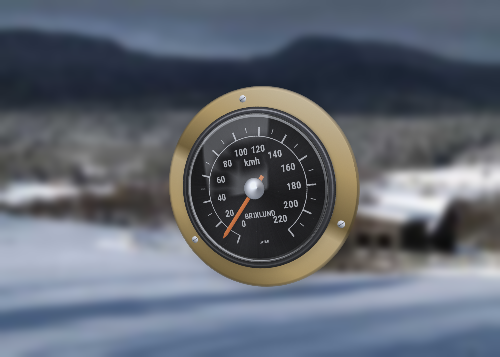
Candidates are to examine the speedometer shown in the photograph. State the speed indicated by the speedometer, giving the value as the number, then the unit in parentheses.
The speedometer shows 10 (km/h)
